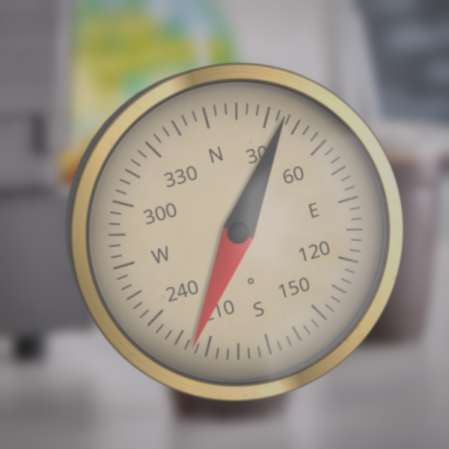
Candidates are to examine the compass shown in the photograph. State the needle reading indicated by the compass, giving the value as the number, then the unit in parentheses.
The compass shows 217.5 (°)
